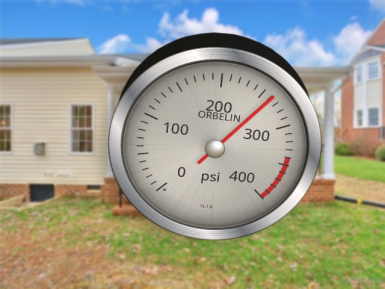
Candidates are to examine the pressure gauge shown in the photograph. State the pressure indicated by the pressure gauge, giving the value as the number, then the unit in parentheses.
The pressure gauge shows 260 (psi)
